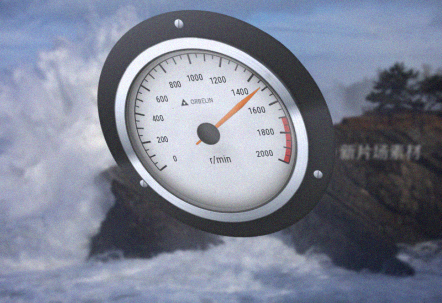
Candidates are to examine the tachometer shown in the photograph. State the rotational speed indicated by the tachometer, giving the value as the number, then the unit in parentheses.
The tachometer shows 1475 (rpm)
